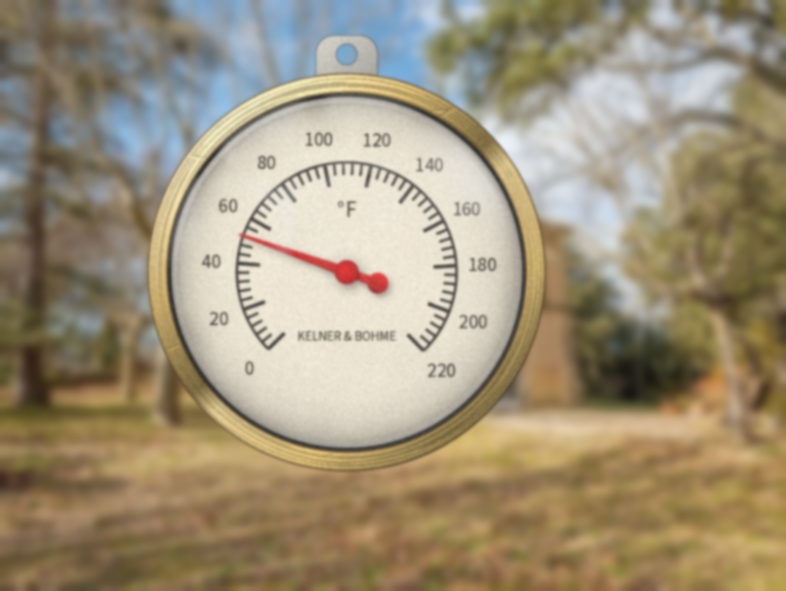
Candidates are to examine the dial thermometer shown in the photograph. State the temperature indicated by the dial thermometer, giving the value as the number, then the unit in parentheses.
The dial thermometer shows 52 (°F)
